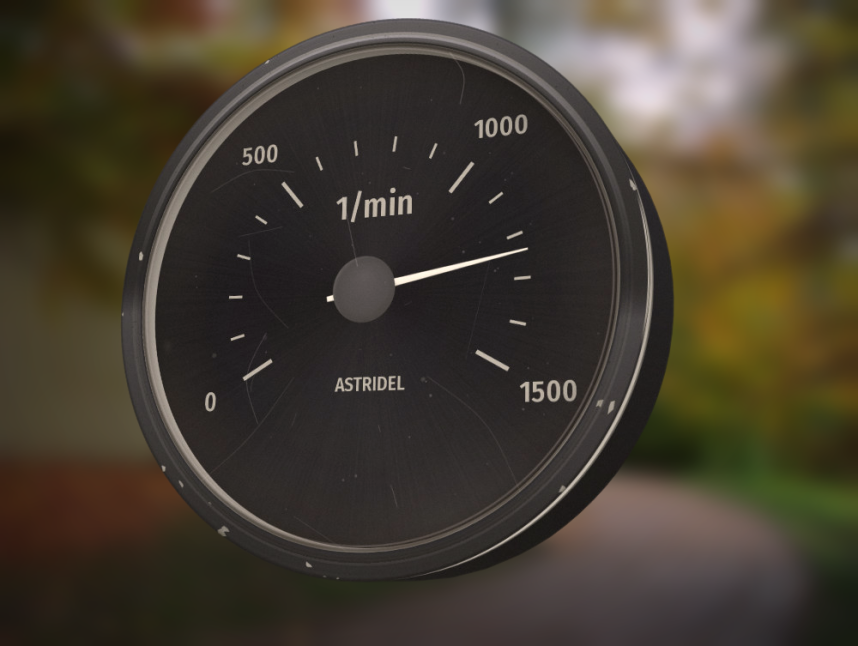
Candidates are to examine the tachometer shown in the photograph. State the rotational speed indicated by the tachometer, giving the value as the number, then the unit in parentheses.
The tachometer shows 1250 (rpm)
